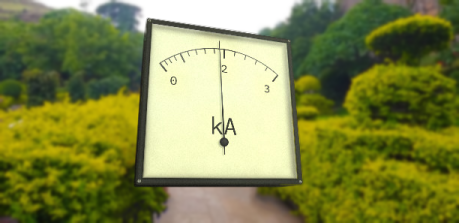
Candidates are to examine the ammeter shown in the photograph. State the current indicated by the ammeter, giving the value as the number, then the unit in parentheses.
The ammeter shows 1.9 (kA)
